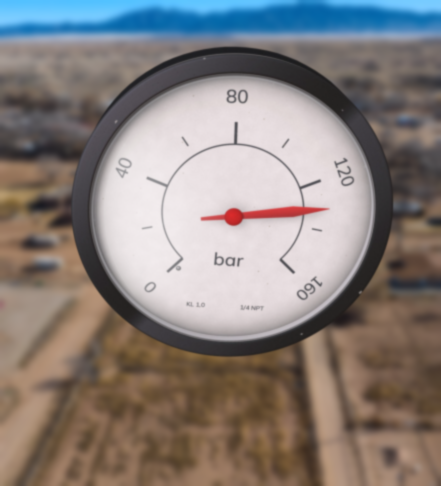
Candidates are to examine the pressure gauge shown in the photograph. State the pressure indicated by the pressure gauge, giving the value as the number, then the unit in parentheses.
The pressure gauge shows 130 (bar)
